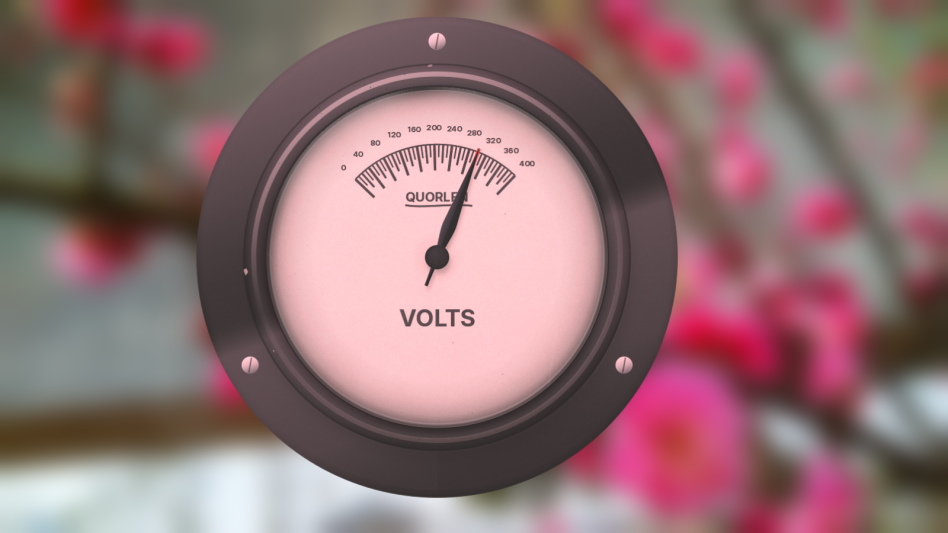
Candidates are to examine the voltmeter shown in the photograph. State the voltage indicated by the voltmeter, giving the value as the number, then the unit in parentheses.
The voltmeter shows 300 (V)
